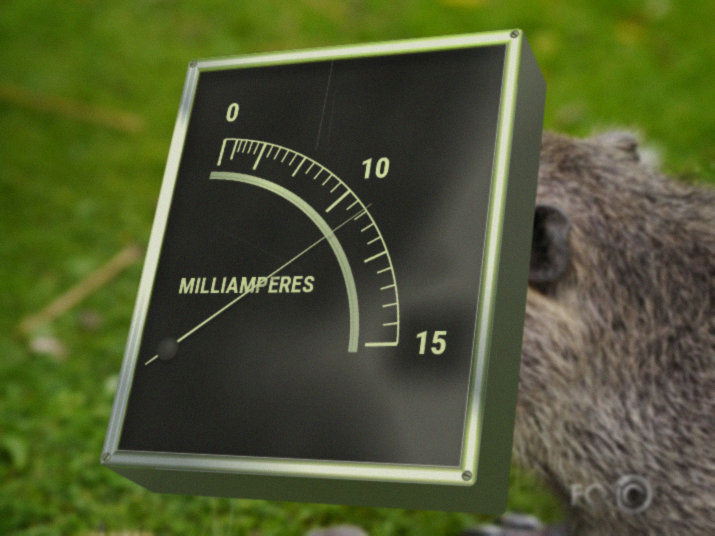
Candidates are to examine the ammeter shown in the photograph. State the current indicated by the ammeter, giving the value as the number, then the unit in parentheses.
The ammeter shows 11 (mA)
